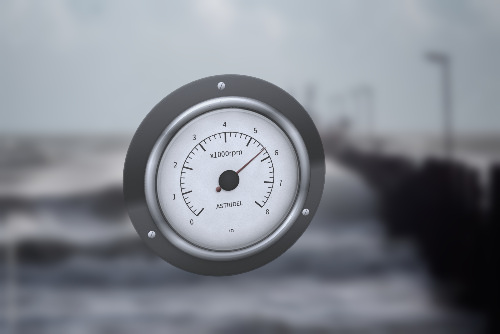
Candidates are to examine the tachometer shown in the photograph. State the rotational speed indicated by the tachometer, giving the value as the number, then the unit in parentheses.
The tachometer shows 5600 (rpm)
